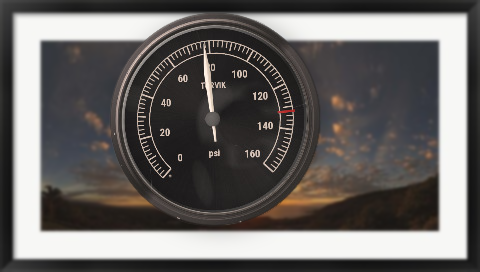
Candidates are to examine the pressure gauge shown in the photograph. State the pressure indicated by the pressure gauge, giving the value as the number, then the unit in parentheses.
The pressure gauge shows 78 (psi)
